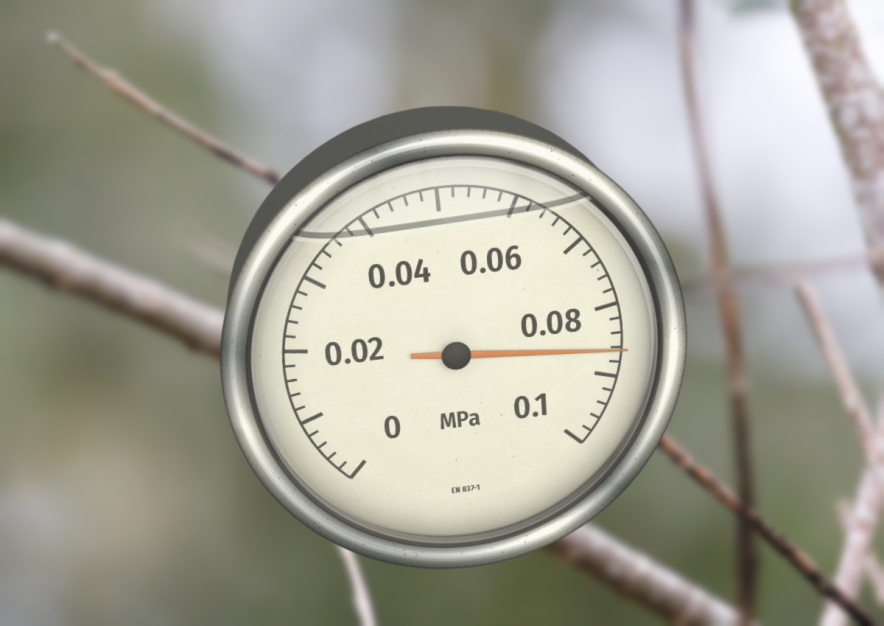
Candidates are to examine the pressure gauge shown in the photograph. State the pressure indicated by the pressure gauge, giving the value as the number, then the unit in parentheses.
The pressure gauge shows 0.086 (MPa)
